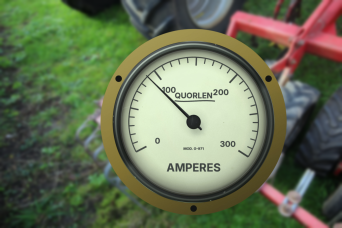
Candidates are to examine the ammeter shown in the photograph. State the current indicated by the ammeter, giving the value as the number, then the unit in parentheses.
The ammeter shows 90 (A)
